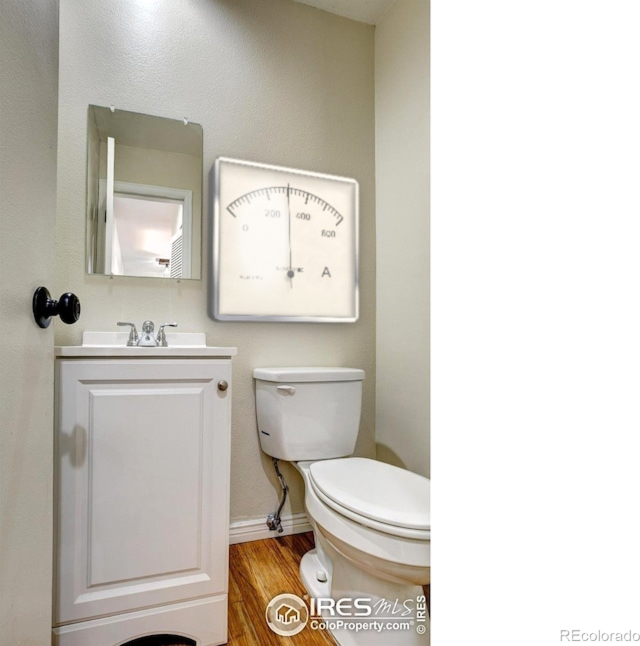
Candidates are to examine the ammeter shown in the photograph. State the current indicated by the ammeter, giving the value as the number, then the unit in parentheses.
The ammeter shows 300 (A)
